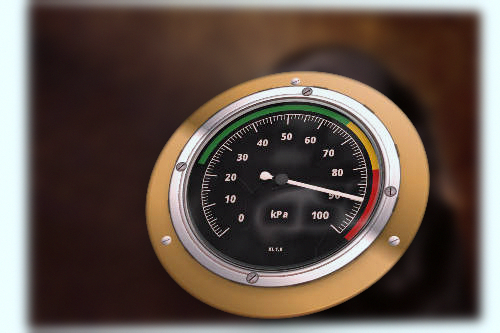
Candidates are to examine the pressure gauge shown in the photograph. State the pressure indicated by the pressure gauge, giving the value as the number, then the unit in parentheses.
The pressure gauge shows 90 (kPa)
